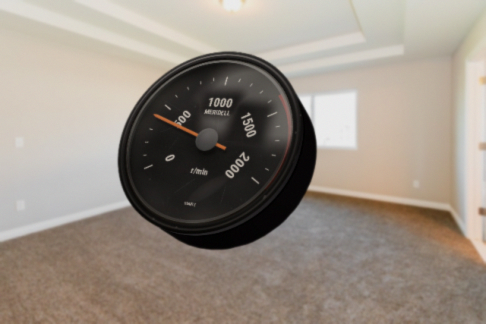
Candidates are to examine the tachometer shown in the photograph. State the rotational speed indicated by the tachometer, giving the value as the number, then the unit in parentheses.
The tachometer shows 400 (rpm)
